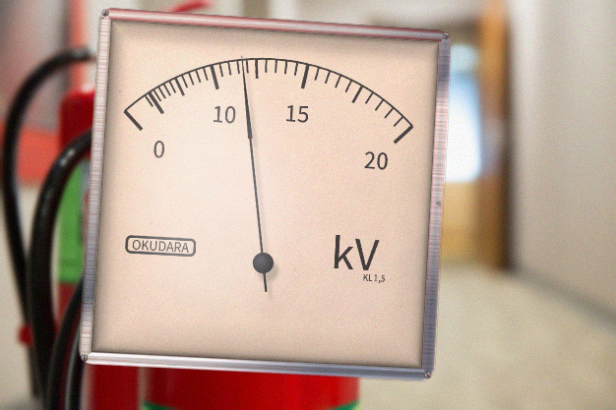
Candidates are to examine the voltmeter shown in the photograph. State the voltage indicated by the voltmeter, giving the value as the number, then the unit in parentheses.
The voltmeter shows 11.75 (kV)
